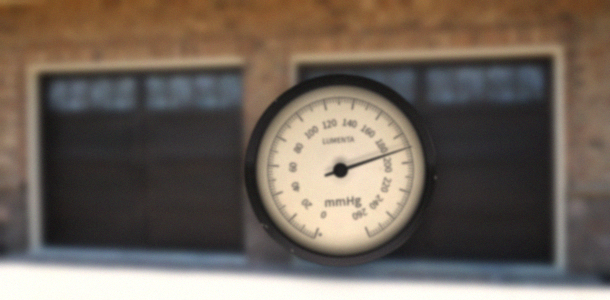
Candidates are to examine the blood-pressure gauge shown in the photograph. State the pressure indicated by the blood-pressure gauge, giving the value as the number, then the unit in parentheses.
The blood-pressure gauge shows 190 (mmHg)
